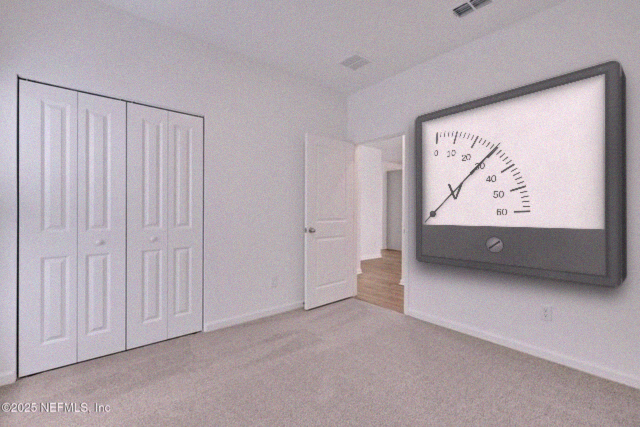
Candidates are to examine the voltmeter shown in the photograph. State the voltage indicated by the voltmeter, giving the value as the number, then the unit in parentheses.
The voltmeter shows 30 (V)
